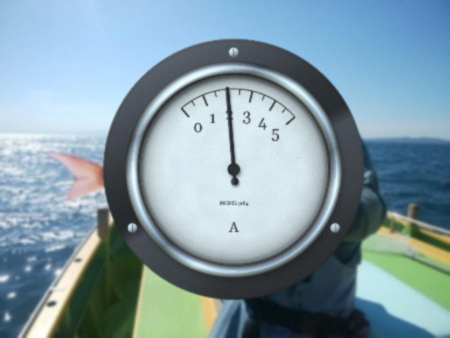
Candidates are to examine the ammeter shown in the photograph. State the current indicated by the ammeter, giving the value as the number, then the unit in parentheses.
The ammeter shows 2 (A)
